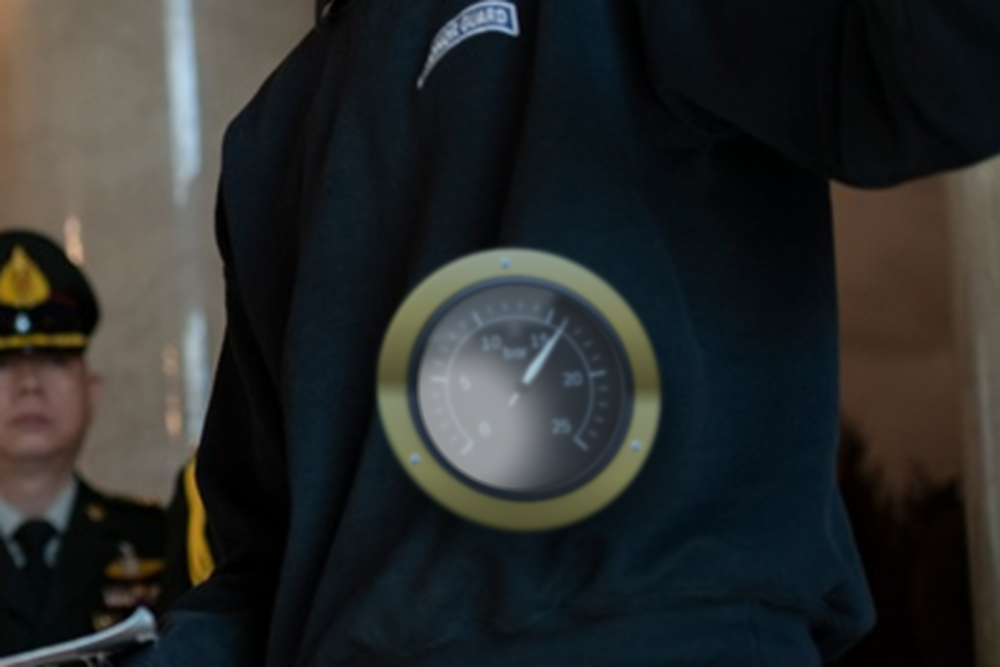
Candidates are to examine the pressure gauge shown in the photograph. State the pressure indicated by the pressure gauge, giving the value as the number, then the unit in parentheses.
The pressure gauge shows 16 (bar)
